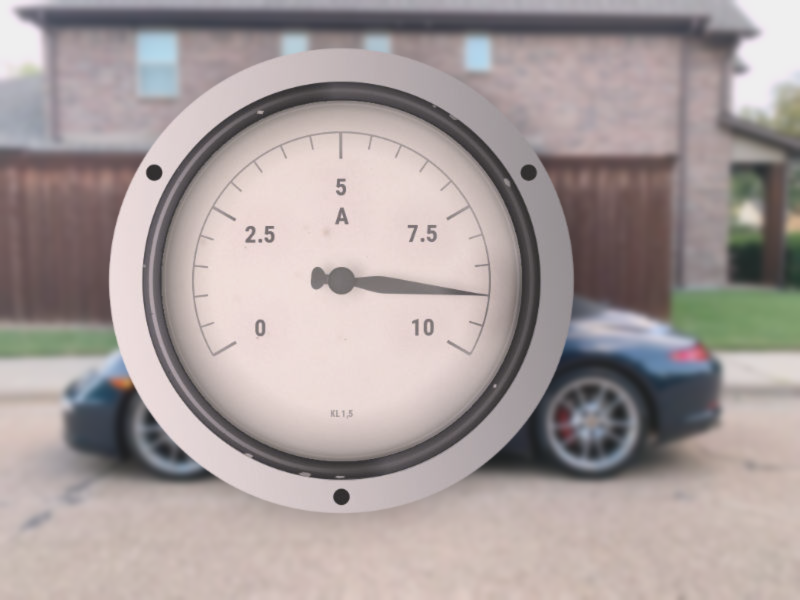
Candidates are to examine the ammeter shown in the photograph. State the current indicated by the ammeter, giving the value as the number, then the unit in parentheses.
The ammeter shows 9 (A)
